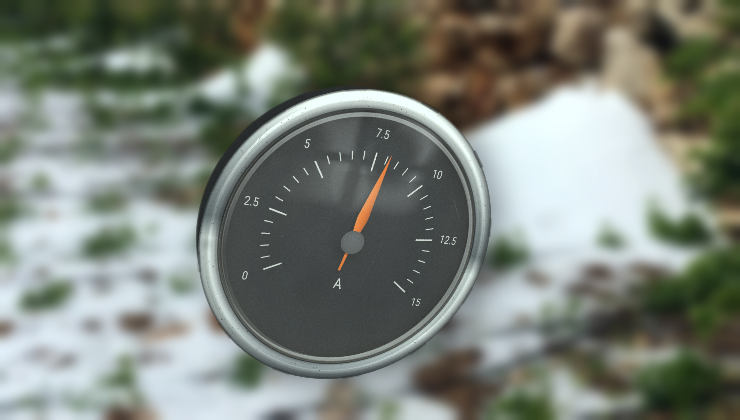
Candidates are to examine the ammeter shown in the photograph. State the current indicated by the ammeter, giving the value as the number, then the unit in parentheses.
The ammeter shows 8 (A)
